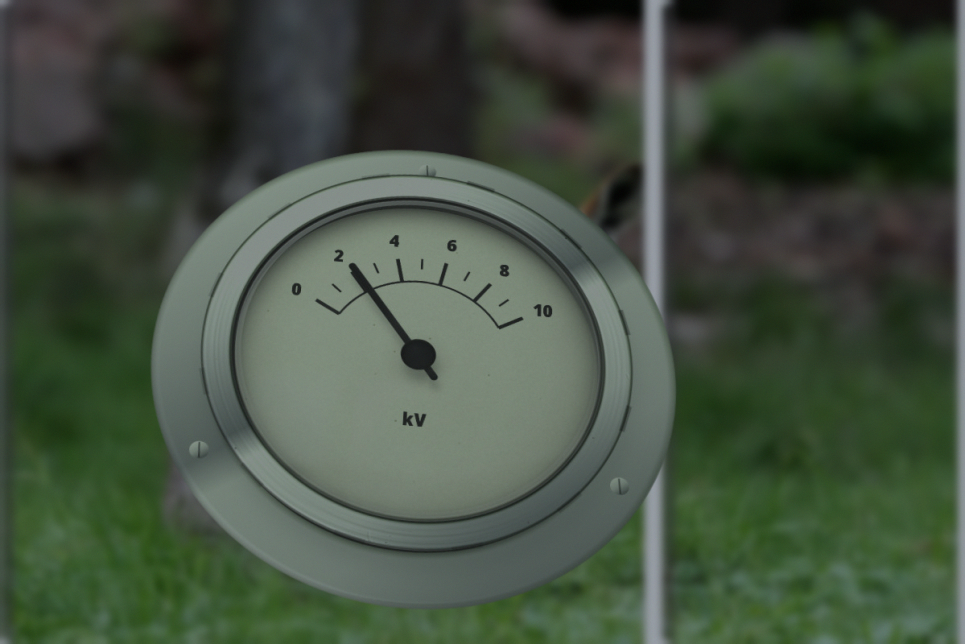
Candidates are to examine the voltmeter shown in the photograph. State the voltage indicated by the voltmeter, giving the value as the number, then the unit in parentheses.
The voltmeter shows 2 (kV)
